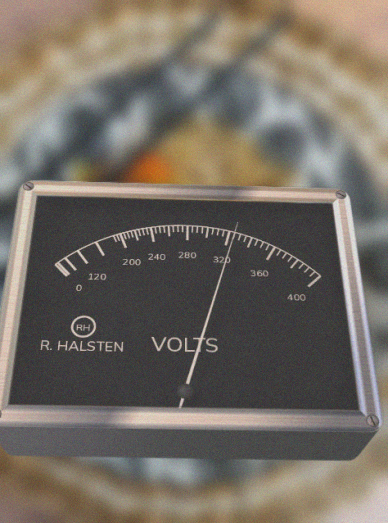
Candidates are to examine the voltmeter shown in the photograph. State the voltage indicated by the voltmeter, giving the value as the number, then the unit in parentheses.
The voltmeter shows 325 (V)
